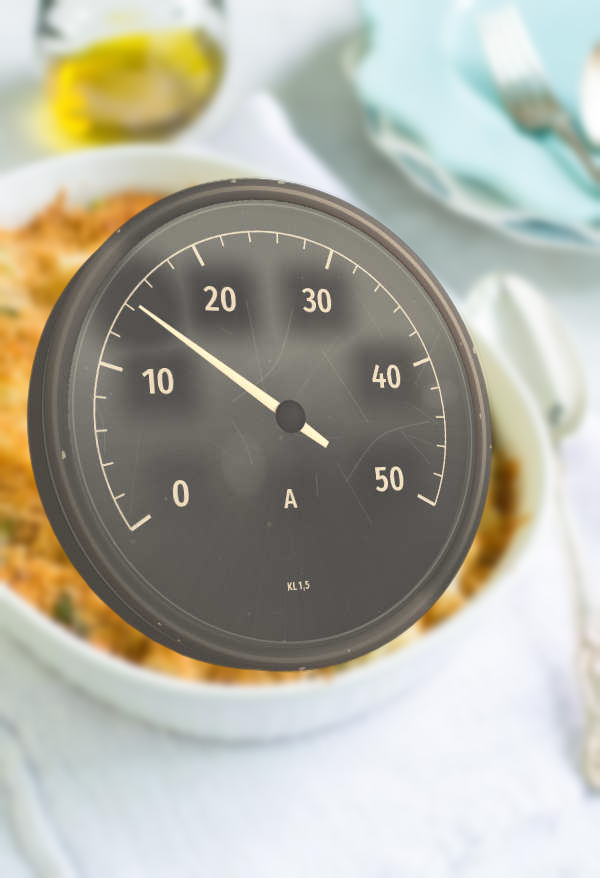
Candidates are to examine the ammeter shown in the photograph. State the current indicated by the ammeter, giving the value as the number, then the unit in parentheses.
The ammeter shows 14 (A)
